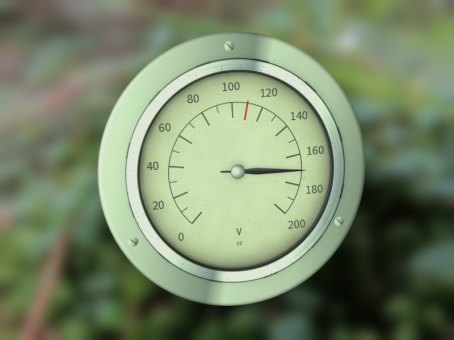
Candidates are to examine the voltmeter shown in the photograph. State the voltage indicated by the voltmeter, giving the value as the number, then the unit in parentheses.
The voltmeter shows 170 (V)
